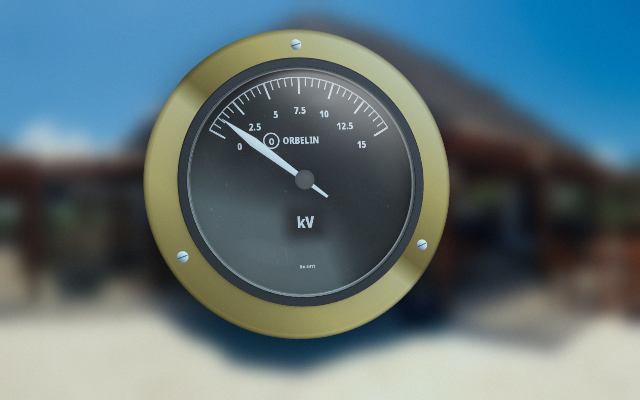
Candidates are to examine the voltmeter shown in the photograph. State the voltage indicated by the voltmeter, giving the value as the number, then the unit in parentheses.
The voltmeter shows 1 (kV)
